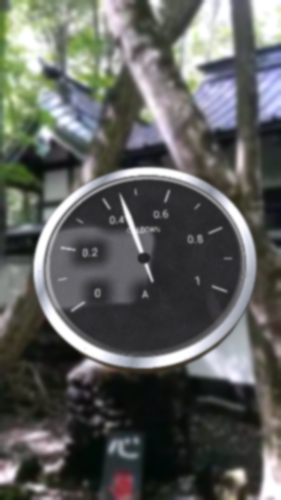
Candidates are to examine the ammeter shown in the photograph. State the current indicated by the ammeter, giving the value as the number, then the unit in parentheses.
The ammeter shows 0.45 (A)
